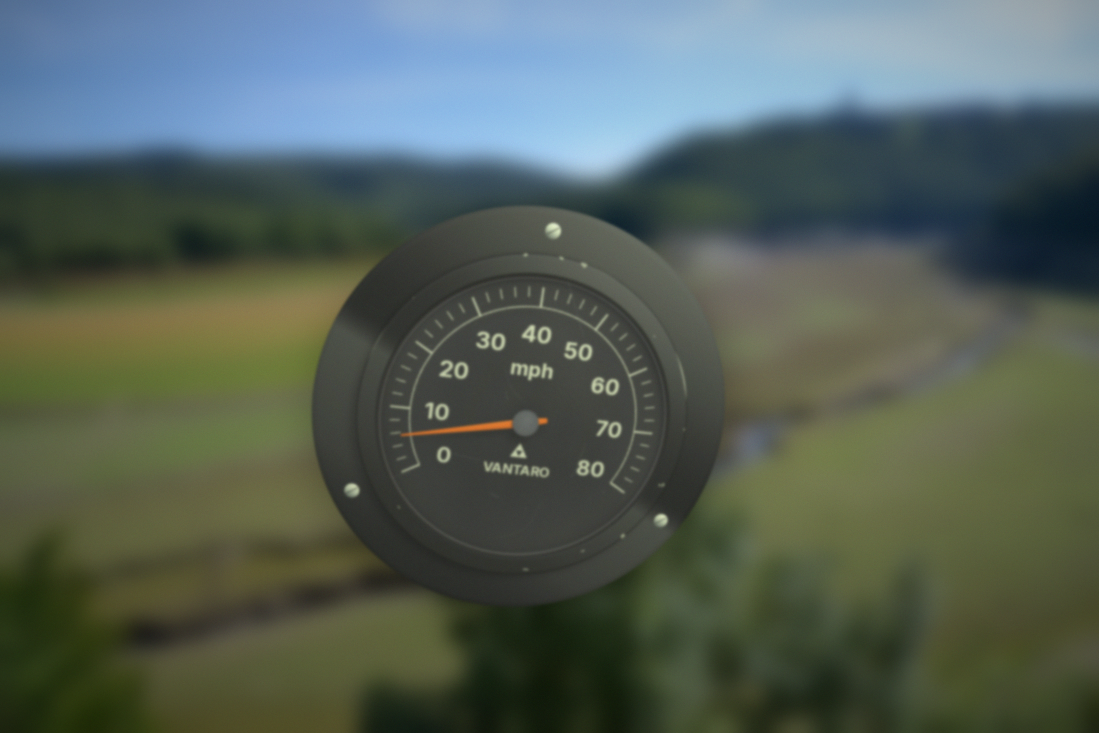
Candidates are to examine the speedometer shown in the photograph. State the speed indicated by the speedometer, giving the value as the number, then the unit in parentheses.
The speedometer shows 6 (mph)
